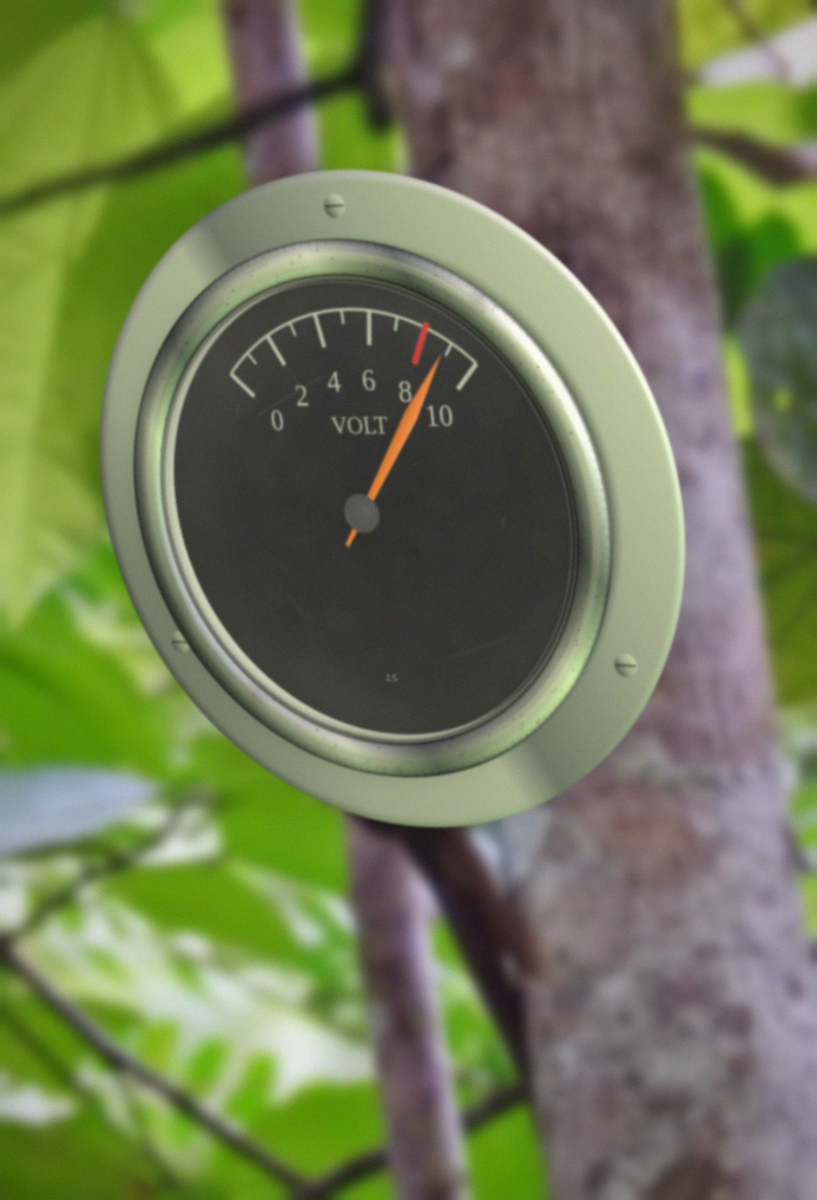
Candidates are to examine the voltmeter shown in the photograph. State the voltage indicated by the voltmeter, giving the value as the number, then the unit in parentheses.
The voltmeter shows 9 (V)
